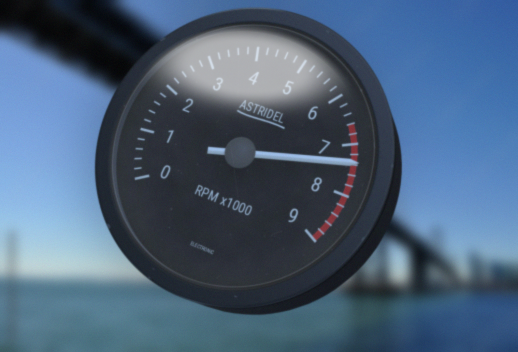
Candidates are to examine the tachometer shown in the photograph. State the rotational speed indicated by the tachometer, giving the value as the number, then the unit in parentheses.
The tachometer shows 7400 (rpm)
